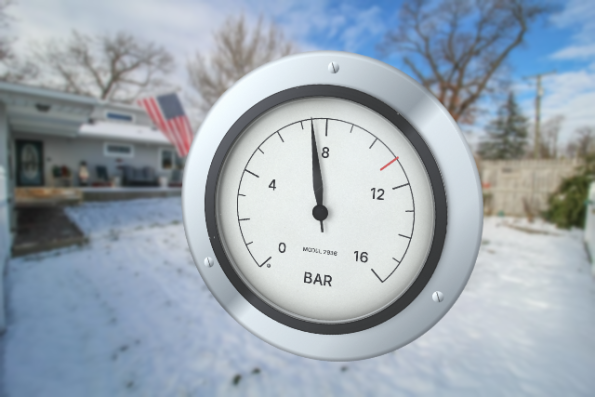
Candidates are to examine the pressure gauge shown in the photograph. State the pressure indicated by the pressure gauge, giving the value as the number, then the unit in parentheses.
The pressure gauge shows 7.5 (bar)
